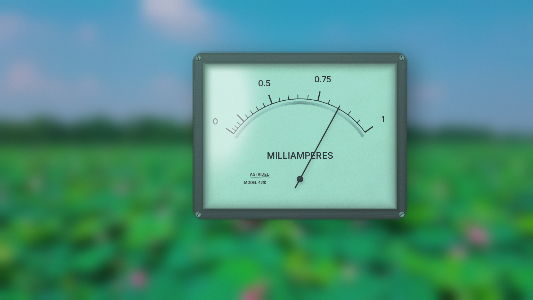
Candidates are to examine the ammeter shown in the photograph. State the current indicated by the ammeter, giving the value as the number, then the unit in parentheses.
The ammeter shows 0.85 (mA)
